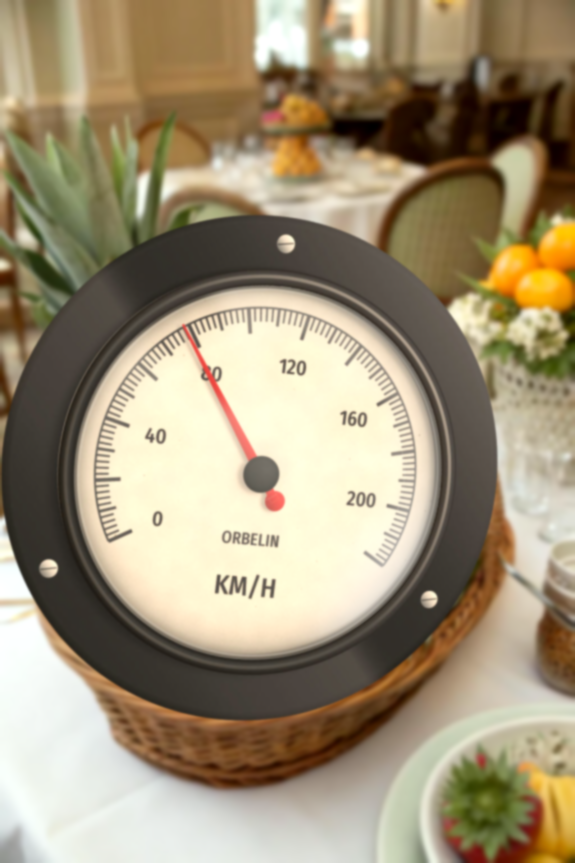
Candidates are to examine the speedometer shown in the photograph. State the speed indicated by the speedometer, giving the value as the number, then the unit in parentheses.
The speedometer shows 78 (km/h)
